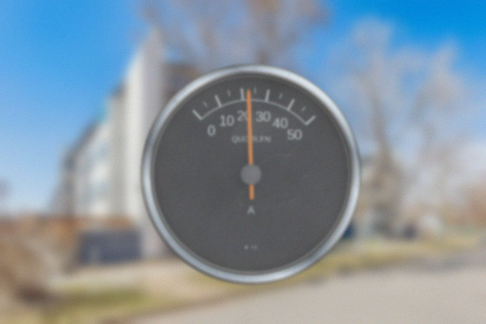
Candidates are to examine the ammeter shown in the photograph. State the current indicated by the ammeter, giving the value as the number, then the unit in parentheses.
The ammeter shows 22.5 (A)
